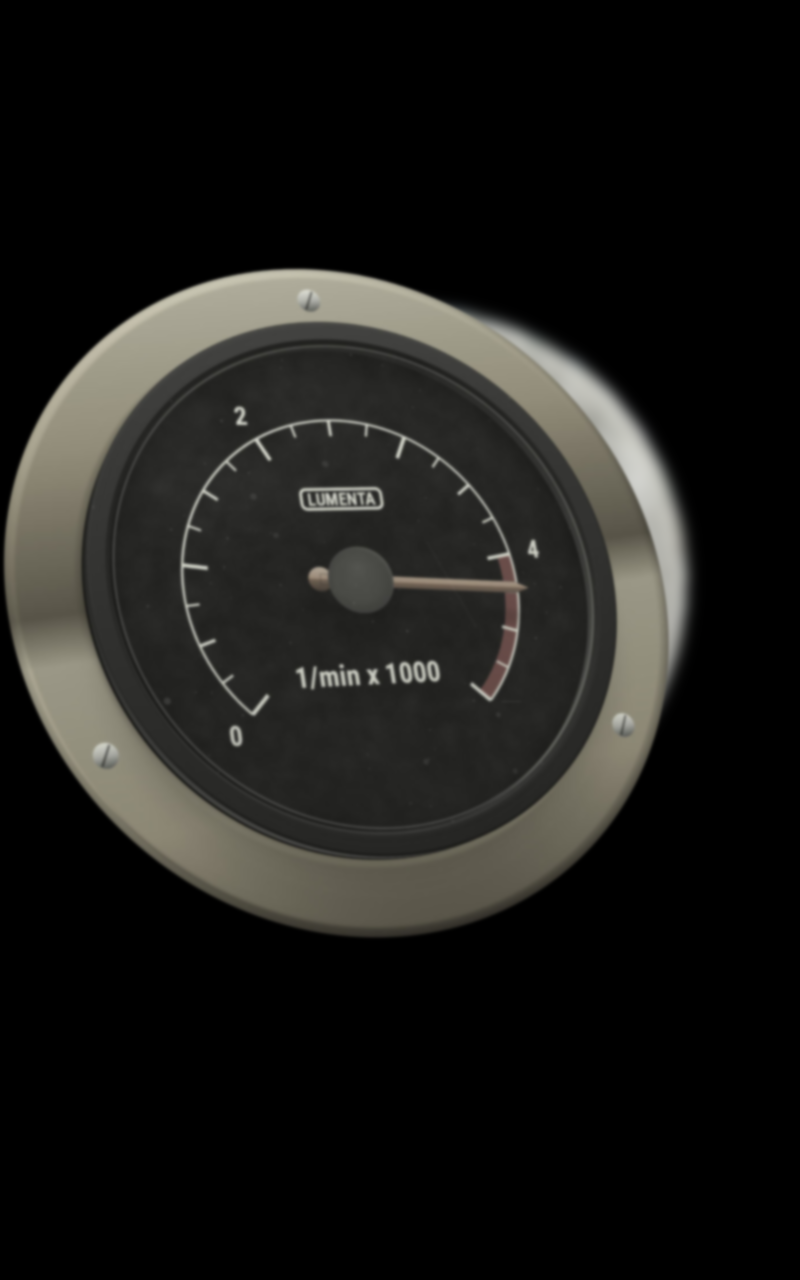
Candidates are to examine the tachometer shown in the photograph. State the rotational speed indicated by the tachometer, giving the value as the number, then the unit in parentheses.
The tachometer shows 4250 (rpm)
